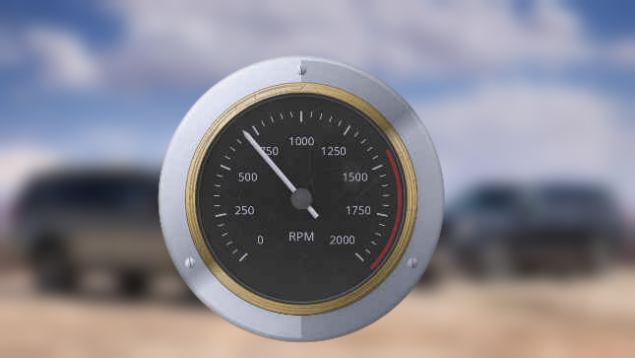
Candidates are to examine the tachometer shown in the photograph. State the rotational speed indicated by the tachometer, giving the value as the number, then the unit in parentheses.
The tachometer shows 700 (rpm)
